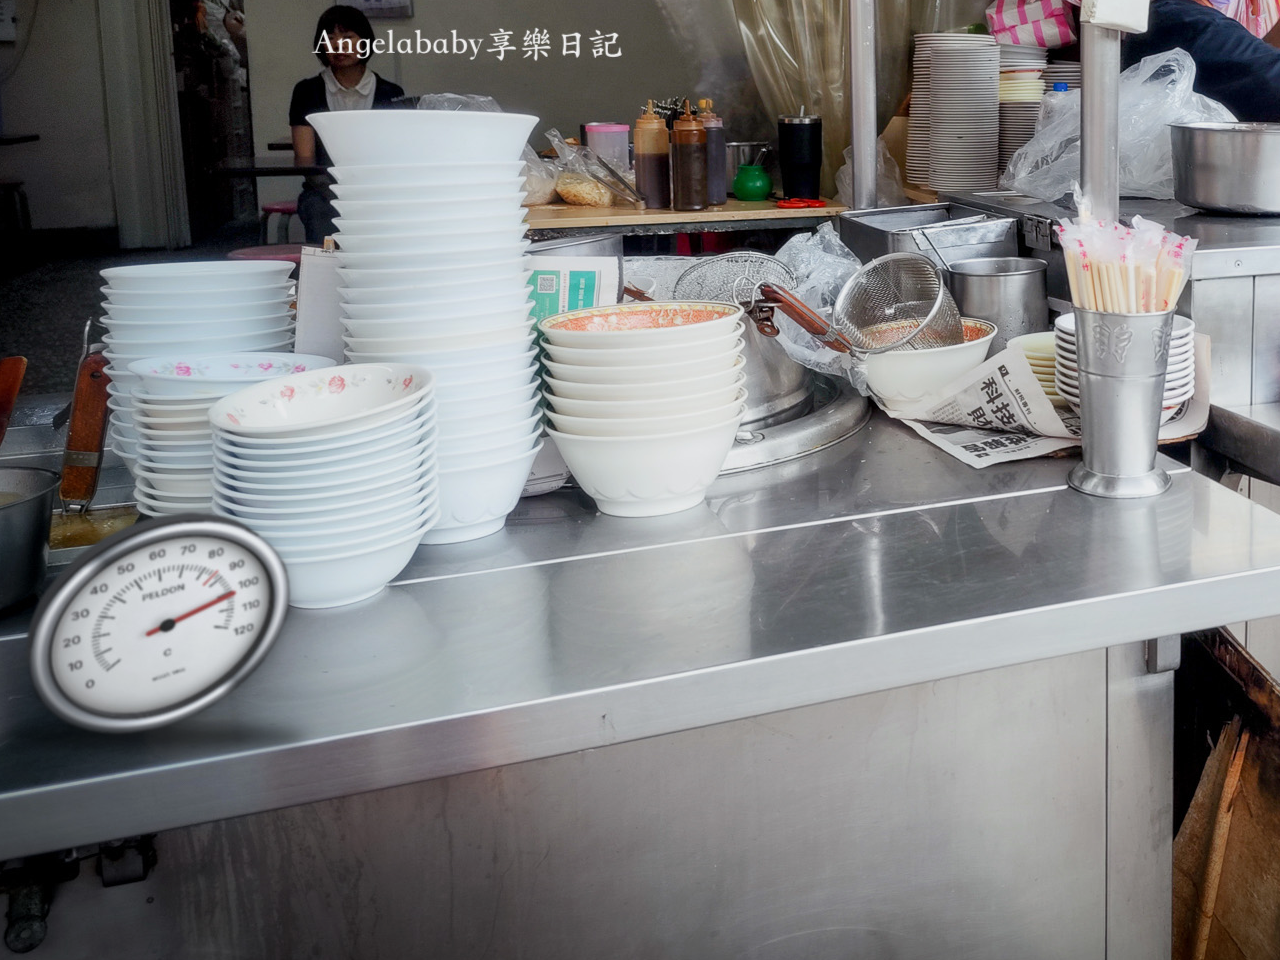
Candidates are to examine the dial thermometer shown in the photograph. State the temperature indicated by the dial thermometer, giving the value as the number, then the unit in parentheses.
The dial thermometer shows 100 (°C)
